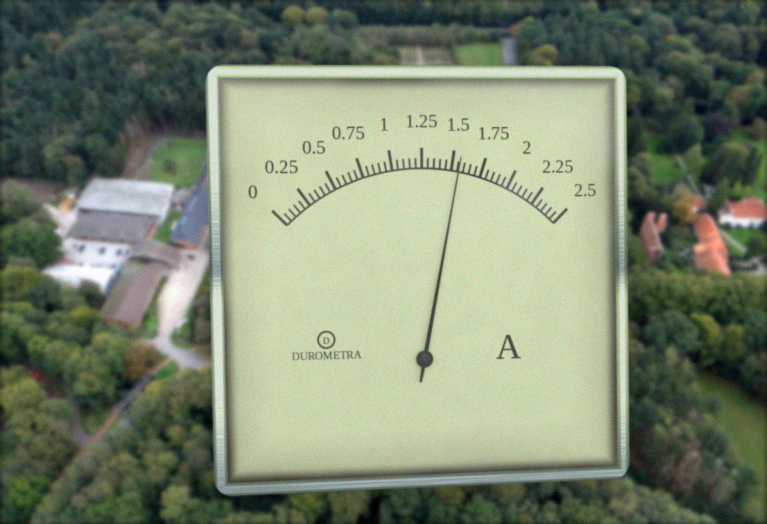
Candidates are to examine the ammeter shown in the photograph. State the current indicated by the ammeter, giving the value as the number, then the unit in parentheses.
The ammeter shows 1.55 (A)
